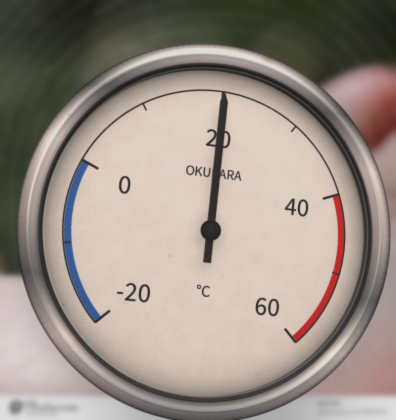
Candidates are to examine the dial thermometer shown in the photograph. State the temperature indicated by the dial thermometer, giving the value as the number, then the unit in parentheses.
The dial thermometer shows 20 (°C)
